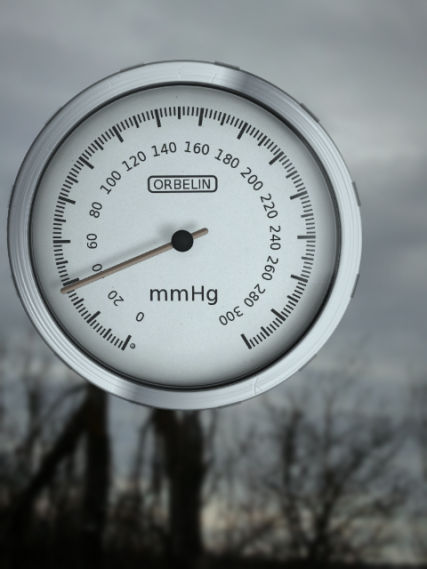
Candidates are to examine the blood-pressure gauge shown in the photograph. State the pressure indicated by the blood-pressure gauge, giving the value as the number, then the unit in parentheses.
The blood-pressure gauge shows 38 (mmHg)
